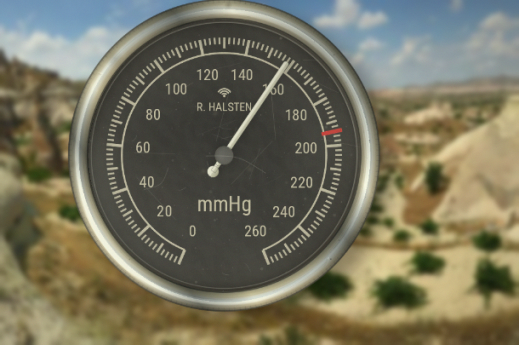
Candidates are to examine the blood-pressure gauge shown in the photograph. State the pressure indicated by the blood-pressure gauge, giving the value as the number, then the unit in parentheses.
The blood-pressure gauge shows 158 (mmHg)
